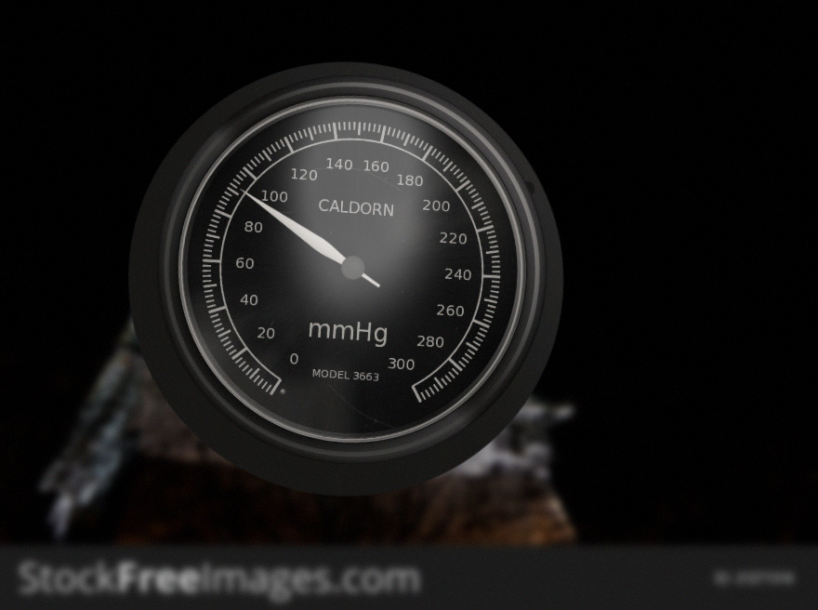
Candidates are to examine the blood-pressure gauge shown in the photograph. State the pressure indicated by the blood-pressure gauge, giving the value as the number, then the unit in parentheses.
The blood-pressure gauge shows 92 (mmHg)
